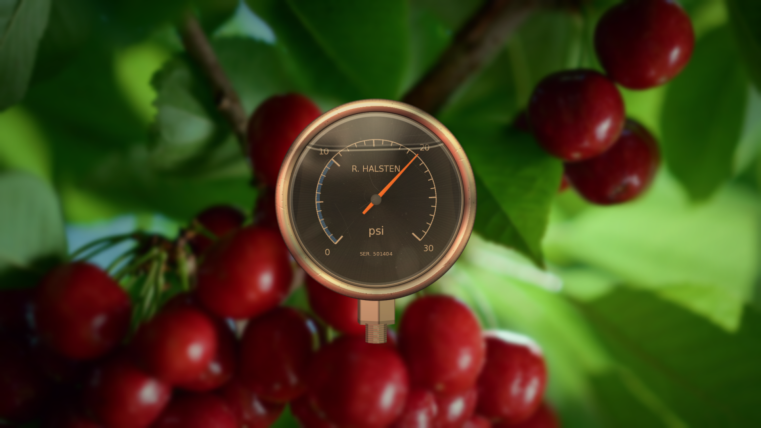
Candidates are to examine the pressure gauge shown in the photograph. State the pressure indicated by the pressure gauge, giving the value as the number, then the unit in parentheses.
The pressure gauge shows 20 (psi)
